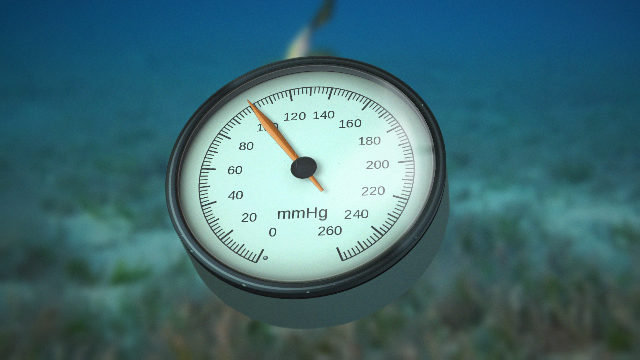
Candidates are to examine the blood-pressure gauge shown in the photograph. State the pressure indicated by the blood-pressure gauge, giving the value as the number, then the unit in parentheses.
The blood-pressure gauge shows 100 (mmHg)
